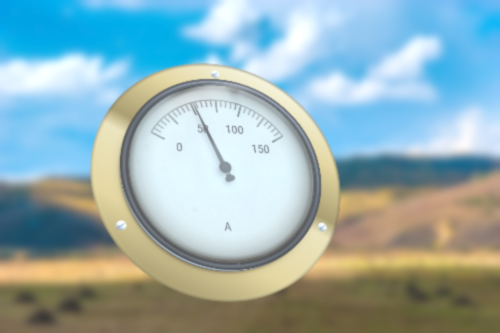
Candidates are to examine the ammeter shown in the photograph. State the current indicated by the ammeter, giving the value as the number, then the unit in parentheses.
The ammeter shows 50 (A)
